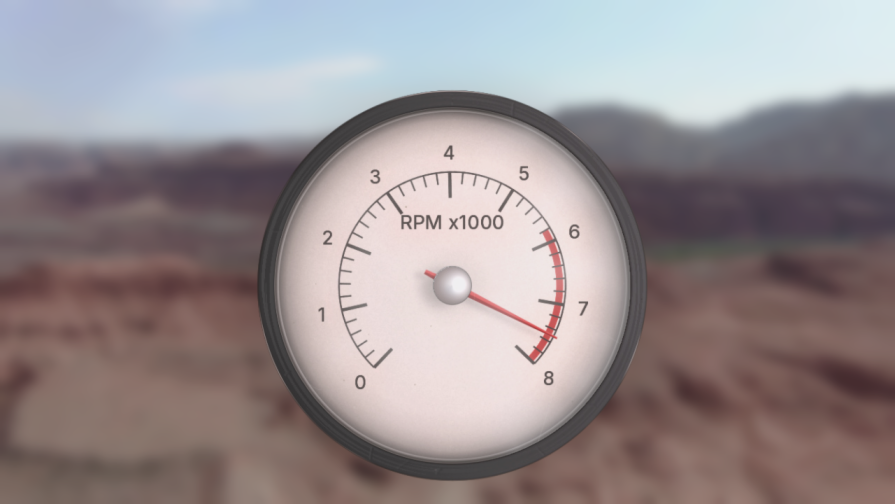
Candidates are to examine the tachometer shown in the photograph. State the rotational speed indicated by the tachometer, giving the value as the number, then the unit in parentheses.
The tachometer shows 7500 (rpm)
